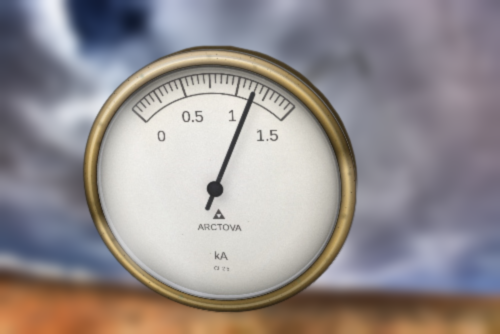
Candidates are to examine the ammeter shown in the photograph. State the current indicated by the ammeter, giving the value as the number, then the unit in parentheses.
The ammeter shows 1.15 (kA)
